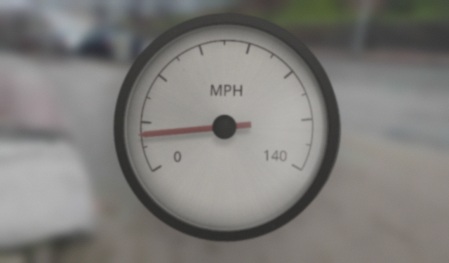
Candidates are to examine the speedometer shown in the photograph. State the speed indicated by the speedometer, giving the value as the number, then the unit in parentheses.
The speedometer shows 15 (mph)
